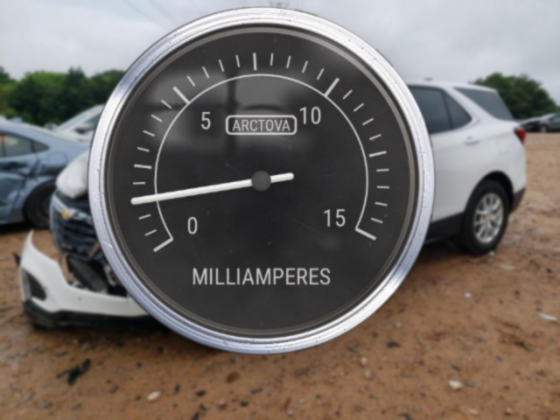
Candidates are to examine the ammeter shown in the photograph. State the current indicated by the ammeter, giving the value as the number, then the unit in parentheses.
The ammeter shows 1.5 (mA)
